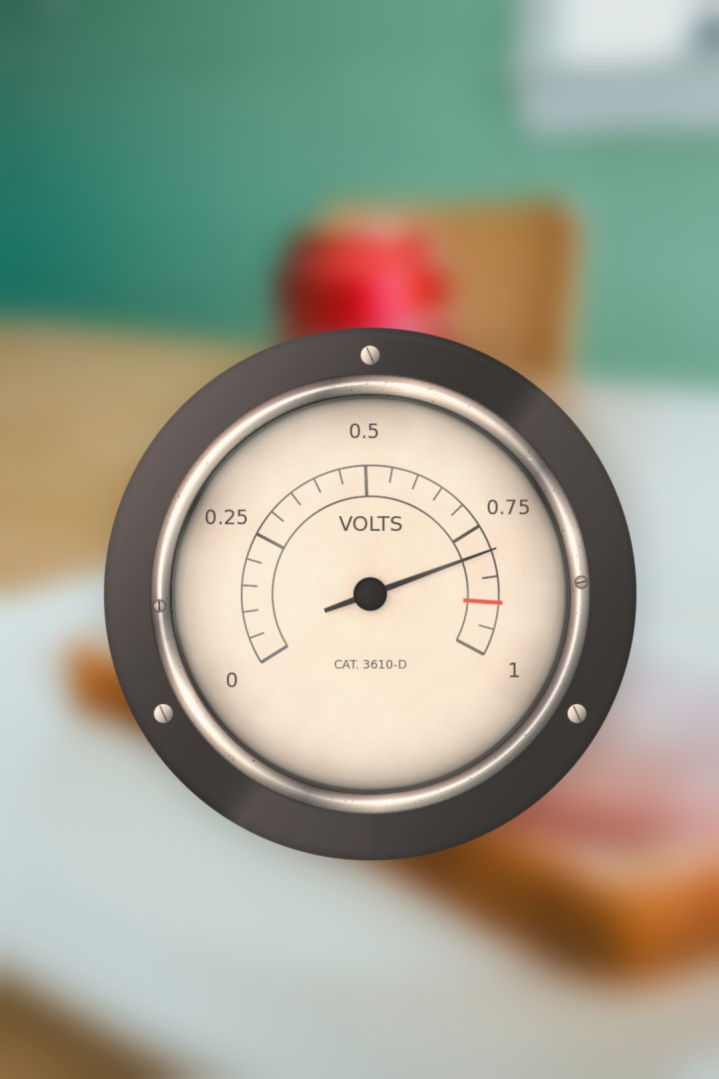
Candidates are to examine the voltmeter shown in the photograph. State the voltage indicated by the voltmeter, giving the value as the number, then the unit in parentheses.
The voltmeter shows 0.8 (V)
